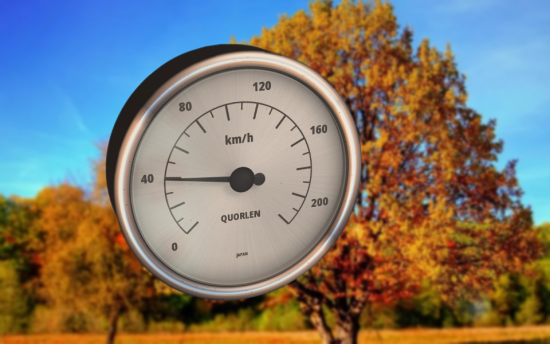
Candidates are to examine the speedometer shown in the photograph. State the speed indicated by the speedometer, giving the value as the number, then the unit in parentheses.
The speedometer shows 40 (km/h)
